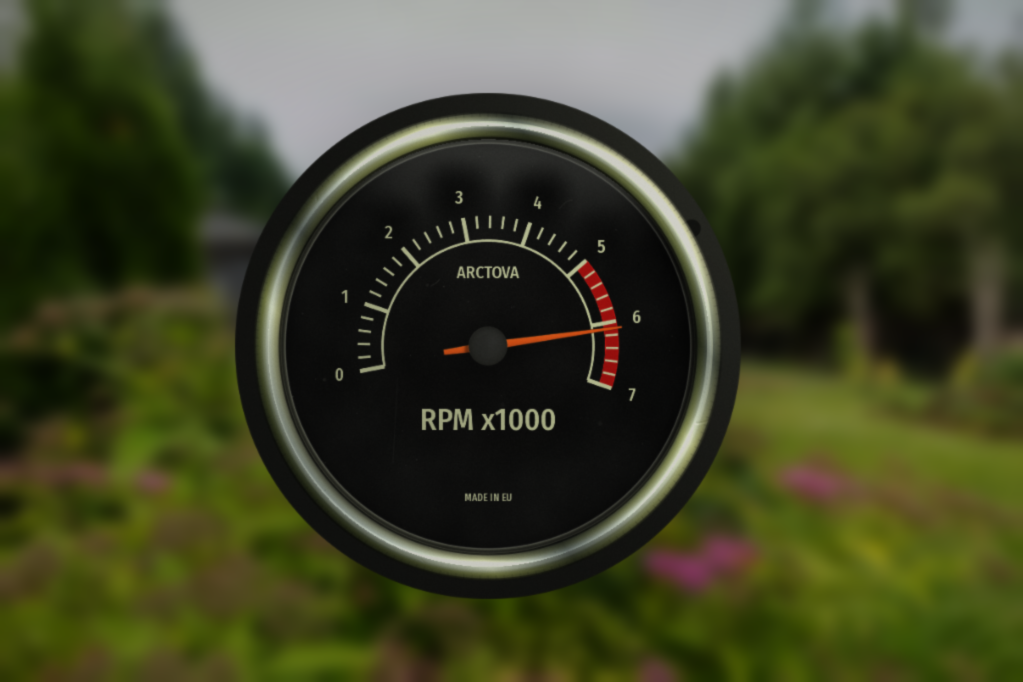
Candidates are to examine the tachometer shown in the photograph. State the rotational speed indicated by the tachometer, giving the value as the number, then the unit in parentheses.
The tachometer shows 6100 (rpm)
